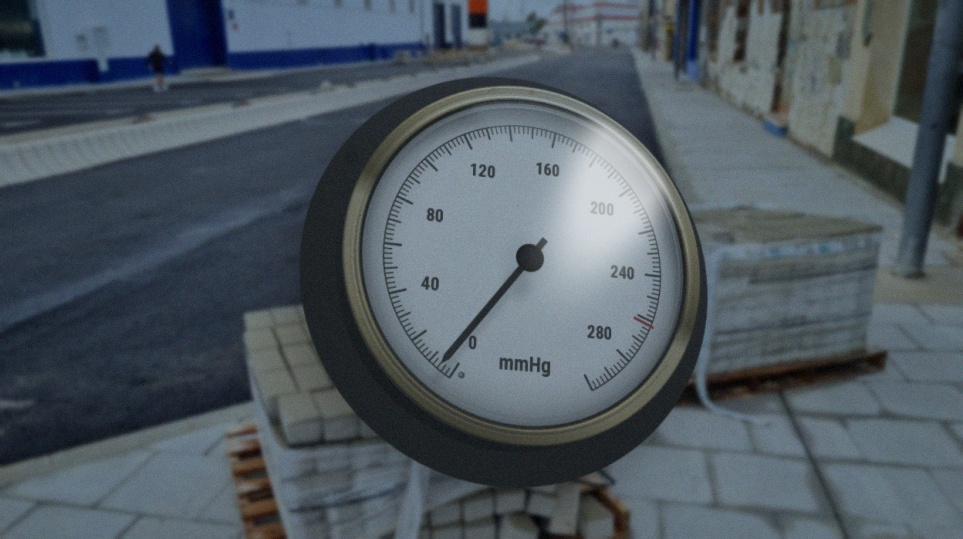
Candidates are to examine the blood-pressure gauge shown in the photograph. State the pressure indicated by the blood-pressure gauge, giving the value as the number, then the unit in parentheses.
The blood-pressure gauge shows 6 (mmHg)
